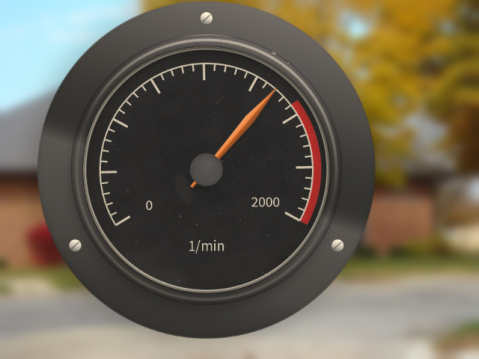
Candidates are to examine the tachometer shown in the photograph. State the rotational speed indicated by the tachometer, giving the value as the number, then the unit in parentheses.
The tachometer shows 1350 (rpm)
